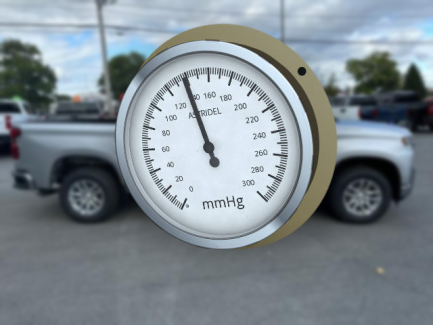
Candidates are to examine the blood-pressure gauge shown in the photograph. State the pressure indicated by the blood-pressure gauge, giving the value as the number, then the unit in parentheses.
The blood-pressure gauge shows 140 (mmHg)
